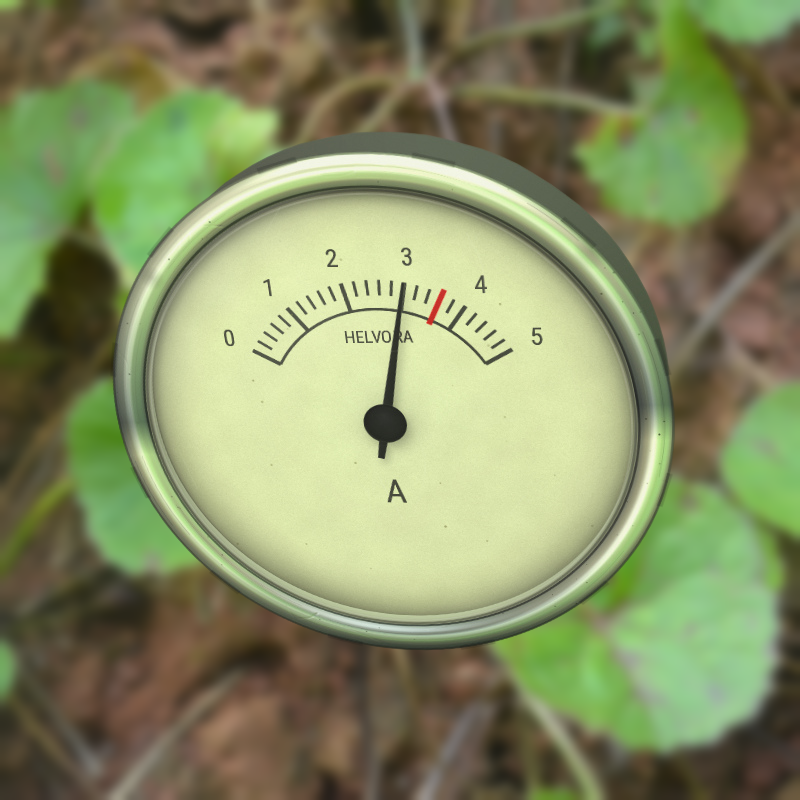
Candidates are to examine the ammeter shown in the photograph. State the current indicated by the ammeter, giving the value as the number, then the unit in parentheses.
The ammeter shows 3 (A)
